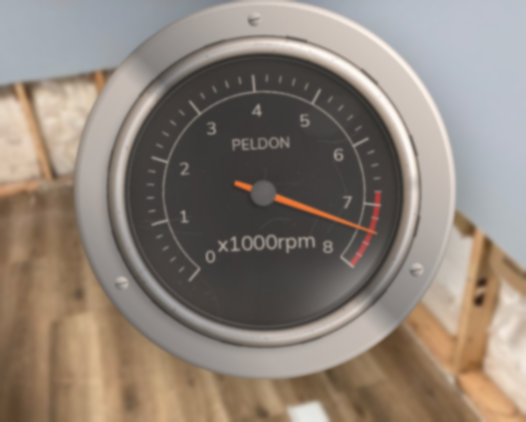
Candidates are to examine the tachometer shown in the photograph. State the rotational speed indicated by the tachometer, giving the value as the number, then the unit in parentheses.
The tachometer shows 7400 (rpm)
